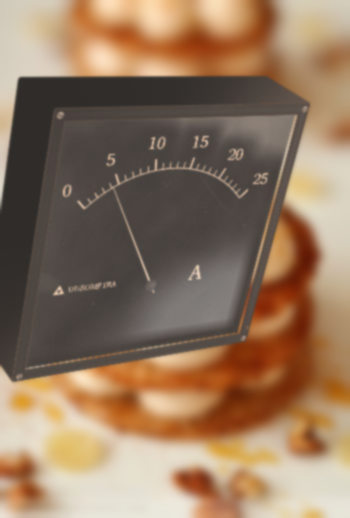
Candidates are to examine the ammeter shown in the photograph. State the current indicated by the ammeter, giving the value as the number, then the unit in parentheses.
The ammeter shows 4 (A)
